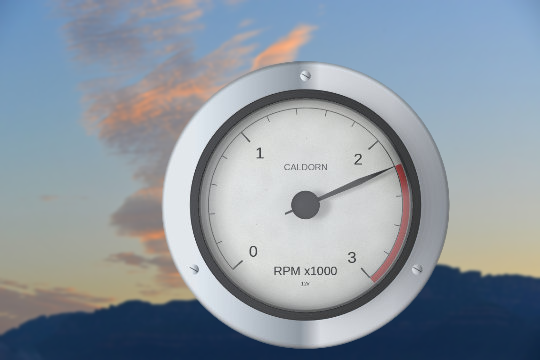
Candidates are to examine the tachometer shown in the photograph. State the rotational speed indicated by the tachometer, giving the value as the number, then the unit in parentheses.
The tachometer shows 2200 (rpm)
